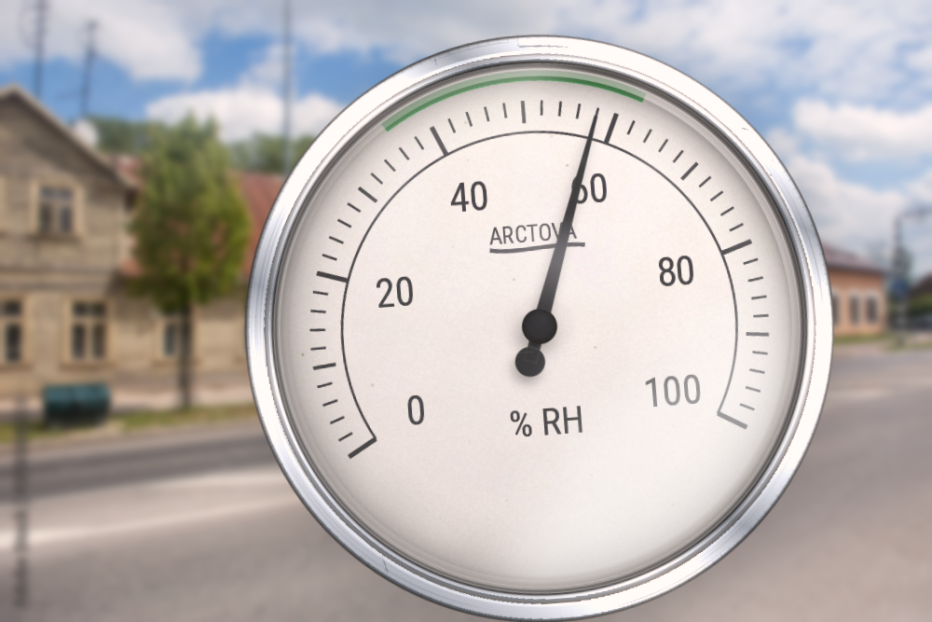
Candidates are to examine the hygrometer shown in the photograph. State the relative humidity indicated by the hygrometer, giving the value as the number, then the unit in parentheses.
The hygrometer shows 58 (%)
